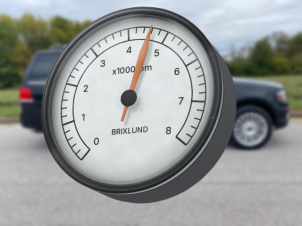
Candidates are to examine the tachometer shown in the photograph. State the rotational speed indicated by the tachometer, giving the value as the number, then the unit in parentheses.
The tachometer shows 4600 (rpm)
